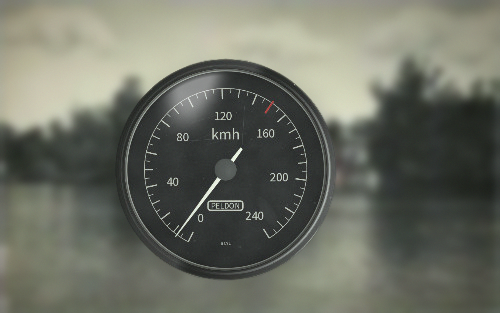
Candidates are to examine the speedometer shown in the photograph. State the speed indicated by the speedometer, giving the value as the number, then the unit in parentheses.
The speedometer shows 7.5 (km/h)
